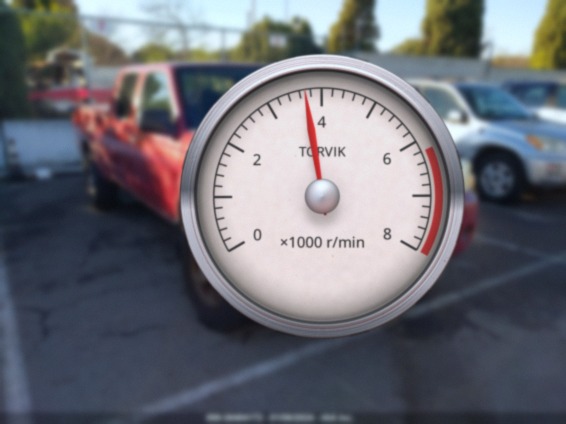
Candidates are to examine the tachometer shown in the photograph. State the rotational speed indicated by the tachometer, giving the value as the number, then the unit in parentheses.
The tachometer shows 3700 (rpm)
